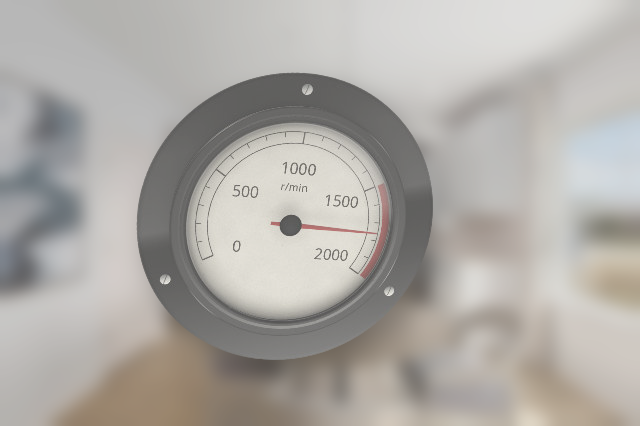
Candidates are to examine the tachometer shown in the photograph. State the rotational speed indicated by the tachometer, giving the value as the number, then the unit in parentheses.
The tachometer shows 1750 (rpm)
